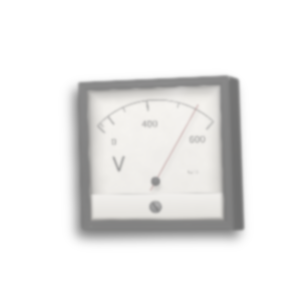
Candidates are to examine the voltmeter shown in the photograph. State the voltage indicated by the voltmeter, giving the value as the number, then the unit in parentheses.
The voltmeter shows 550 (V)
